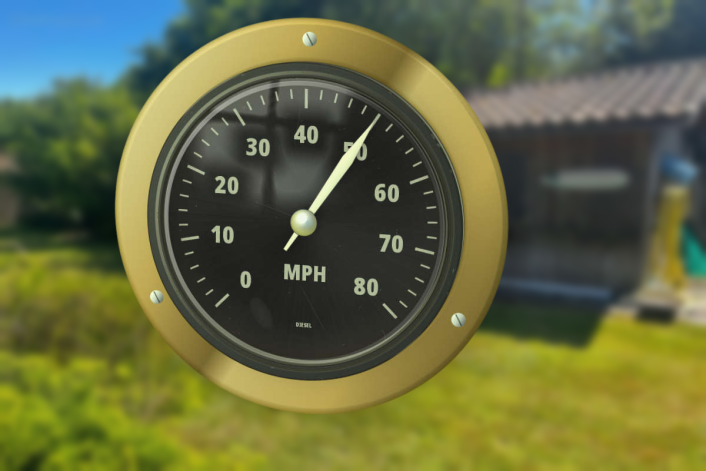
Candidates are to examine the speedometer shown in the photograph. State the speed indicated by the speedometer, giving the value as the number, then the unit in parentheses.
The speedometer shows 50 (mph)
